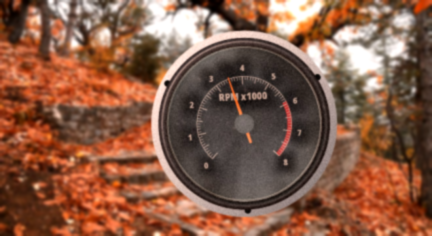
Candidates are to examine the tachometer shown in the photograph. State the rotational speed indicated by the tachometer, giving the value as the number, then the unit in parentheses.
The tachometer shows 3500 (rpm)
